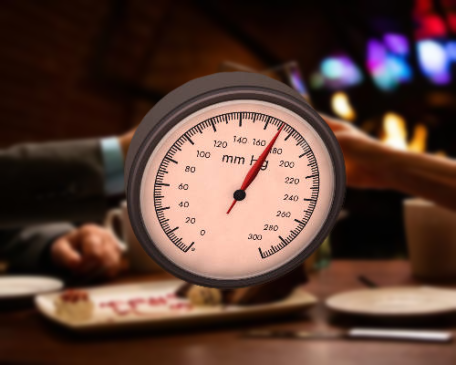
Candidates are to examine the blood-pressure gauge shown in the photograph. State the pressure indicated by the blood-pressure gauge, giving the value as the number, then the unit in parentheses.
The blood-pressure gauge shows 170 (mmHg)
